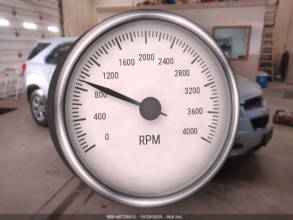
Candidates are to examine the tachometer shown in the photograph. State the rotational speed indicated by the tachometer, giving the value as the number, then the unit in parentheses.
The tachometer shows 900 (rpm)
